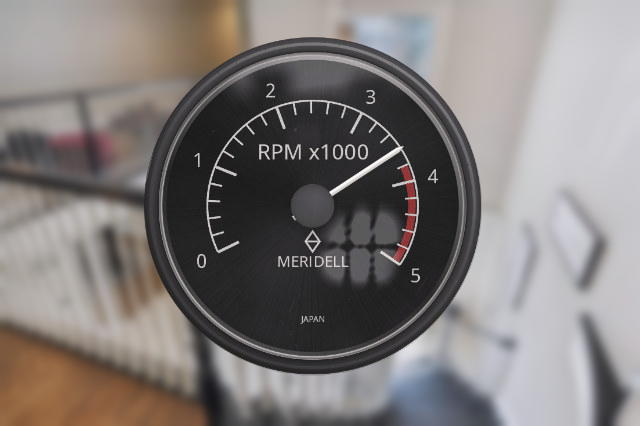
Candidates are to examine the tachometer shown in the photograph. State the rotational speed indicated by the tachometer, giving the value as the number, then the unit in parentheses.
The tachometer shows 3600 (rpm)
